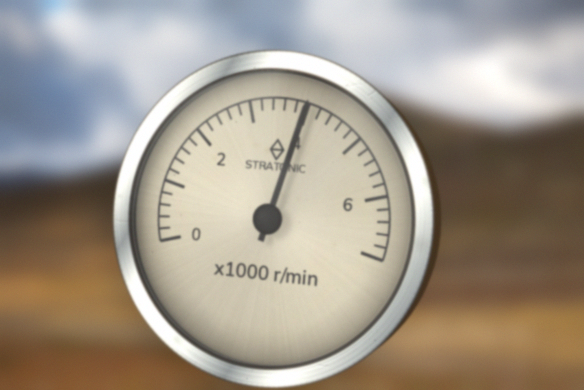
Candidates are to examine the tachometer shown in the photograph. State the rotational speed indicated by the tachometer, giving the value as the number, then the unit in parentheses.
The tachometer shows 4000 (rpm)
